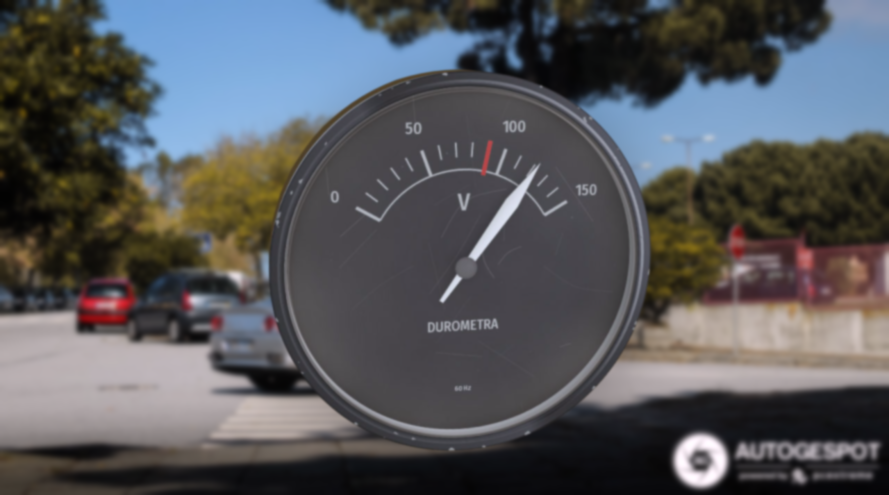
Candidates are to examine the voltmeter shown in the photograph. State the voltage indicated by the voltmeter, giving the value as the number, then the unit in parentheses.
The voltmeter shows 120 (V)
